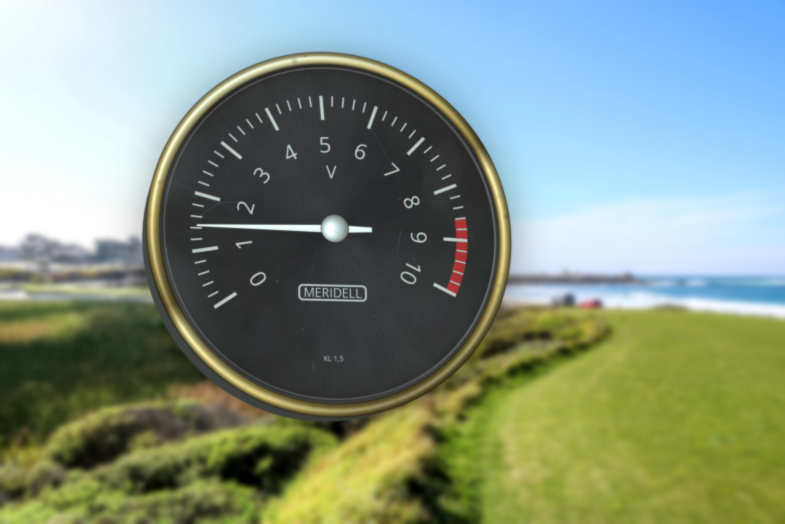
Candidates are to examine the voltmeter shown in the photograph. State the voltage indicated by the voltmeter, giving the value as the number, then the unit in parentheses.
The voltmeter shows 1.4 (V)
